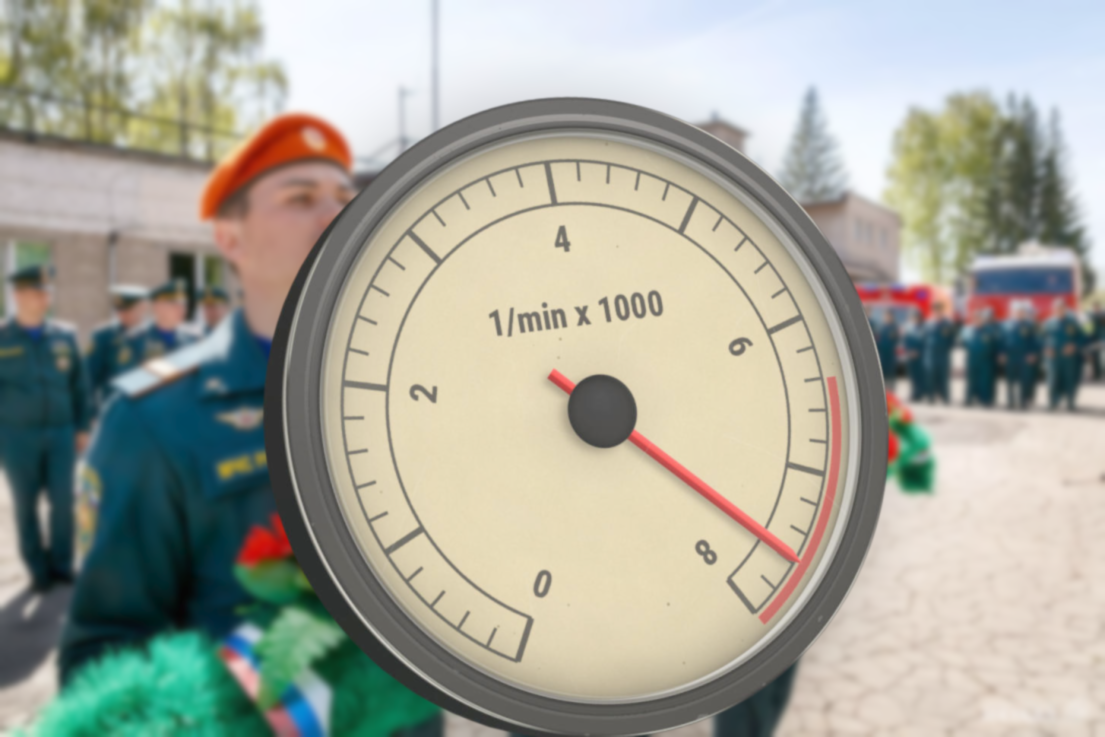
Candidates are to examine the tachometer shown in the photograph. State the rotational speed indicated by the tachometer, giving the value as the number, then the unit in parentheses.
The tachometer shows 7600 (rpm)
